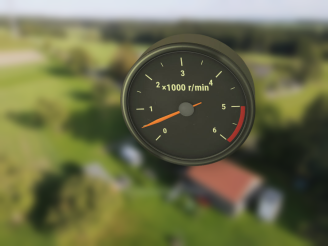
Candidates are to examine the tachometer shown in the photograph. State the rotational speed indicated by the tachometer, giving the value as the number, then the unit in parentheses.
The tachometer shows 500 (rpm)
